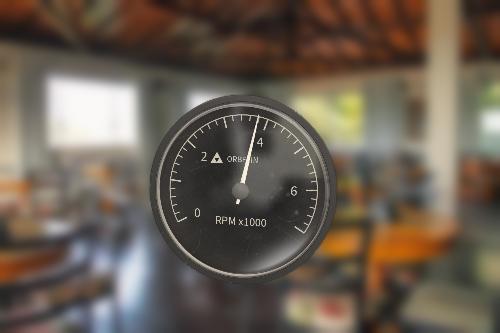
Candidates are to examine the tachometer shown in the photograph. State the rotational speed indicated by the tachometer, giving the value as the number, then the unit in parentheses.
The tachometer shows 3800 (rpm)
